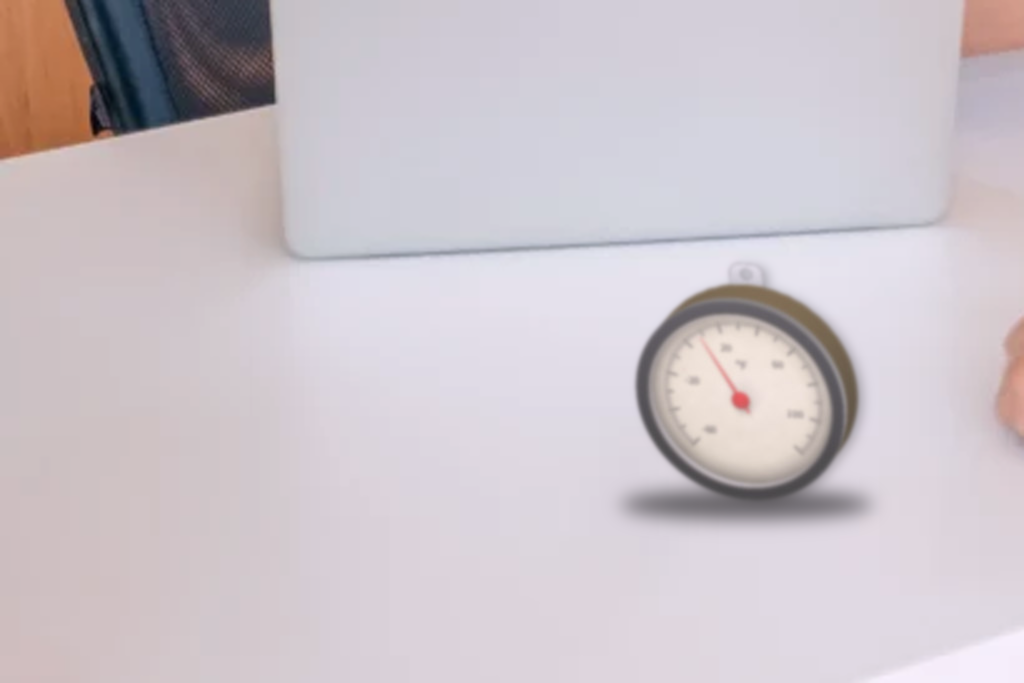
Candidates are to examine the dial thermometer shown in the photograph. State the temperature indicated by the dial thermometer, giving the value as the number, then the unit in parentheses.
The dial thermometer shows 10 (°F)
